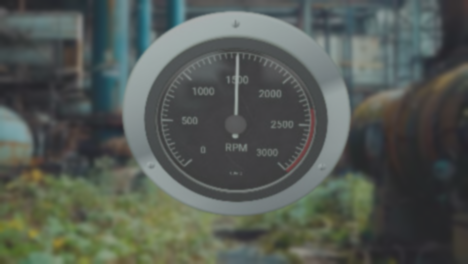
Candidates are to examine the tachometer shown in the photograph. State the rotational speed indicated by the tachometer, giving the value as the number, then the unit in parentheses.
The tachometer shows 1500 (rpm)
